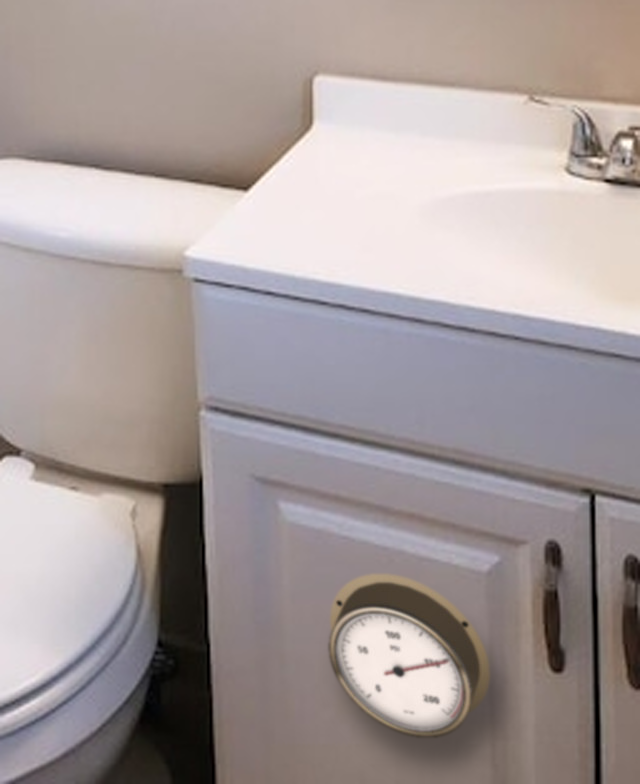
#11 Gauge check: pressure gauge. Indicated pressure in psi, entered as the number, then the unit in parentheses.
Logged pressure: 150 (psi)
